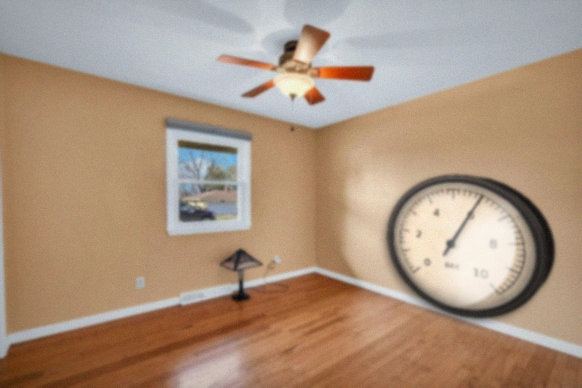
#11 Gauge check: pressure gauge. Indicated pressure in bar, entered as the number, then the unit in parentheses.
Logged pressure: 6 (bar)
